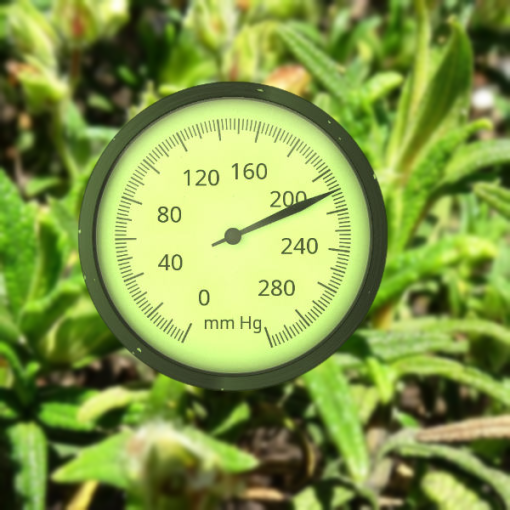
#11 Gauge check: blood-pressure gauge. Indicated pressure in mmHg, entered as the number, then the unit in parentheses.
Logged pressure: 210 (mmHg)
